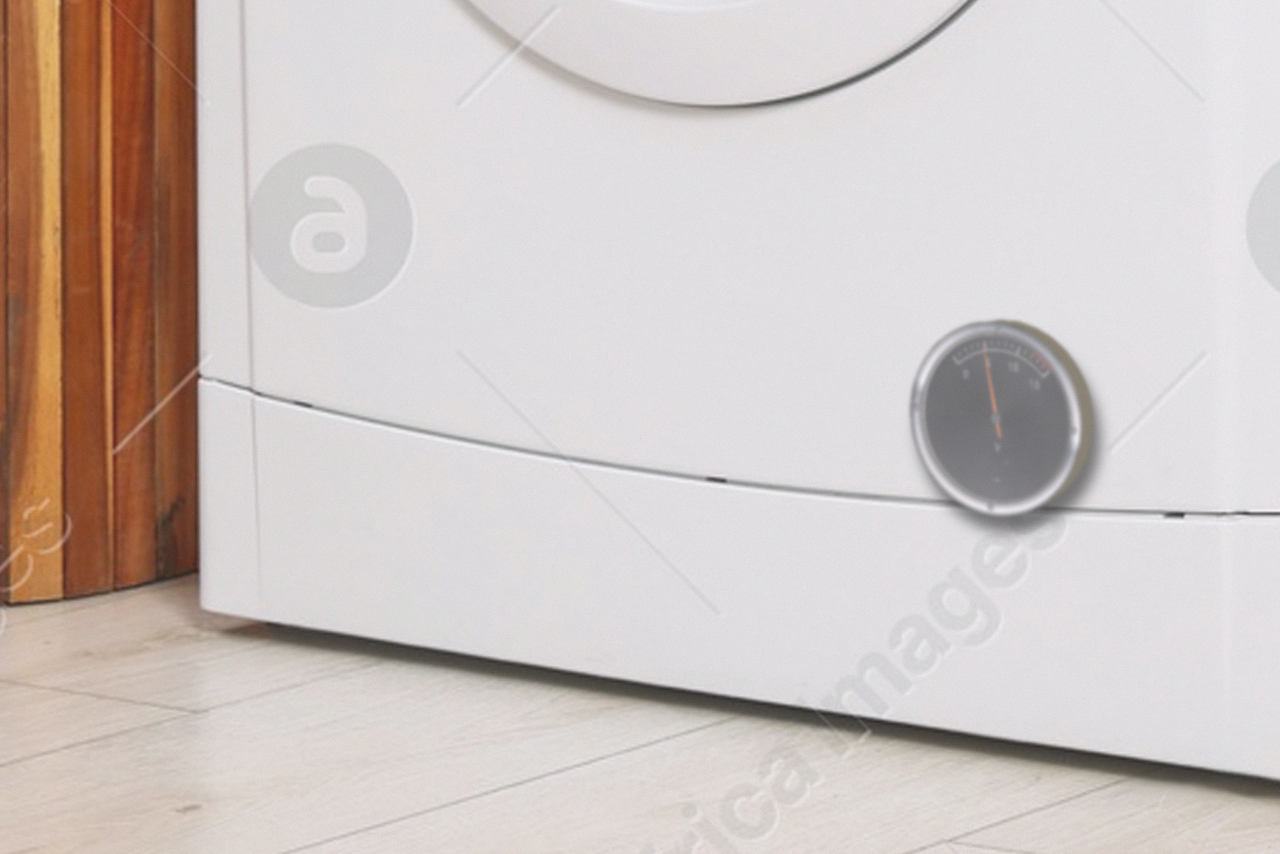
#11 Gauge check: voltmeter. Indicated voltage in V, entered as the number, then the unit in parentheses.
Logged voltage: 5 (V)
